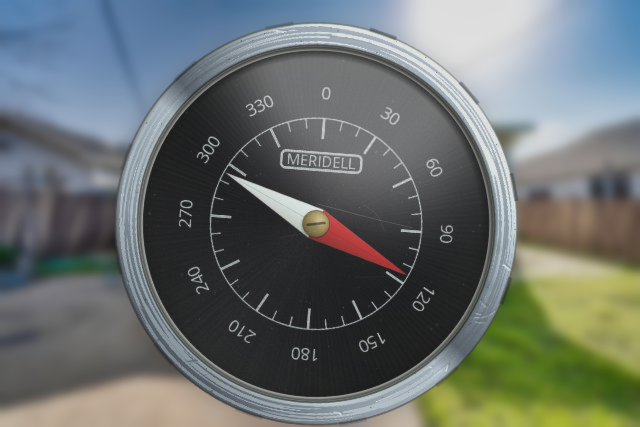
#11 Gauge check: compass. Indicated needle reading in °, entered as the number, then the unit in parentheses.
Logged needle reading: 115 (°)
